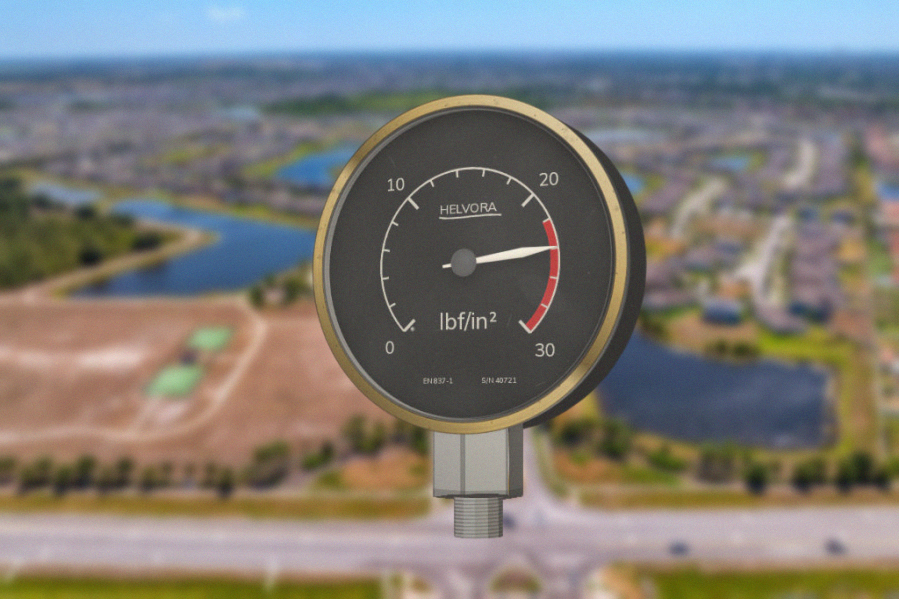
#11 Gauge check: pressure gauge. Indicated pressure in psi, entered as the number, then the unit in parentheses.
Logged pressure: 24 (psi)
